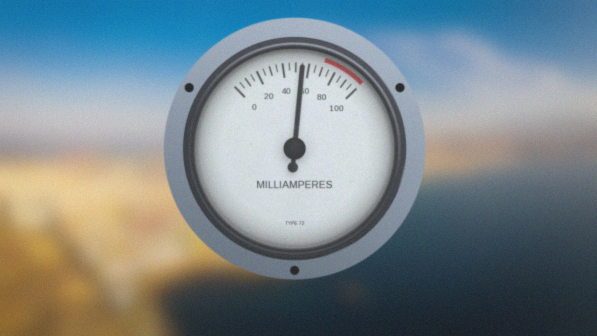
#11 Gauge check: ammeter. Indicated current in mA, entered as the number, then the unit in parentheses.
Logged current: 55 (mA)
